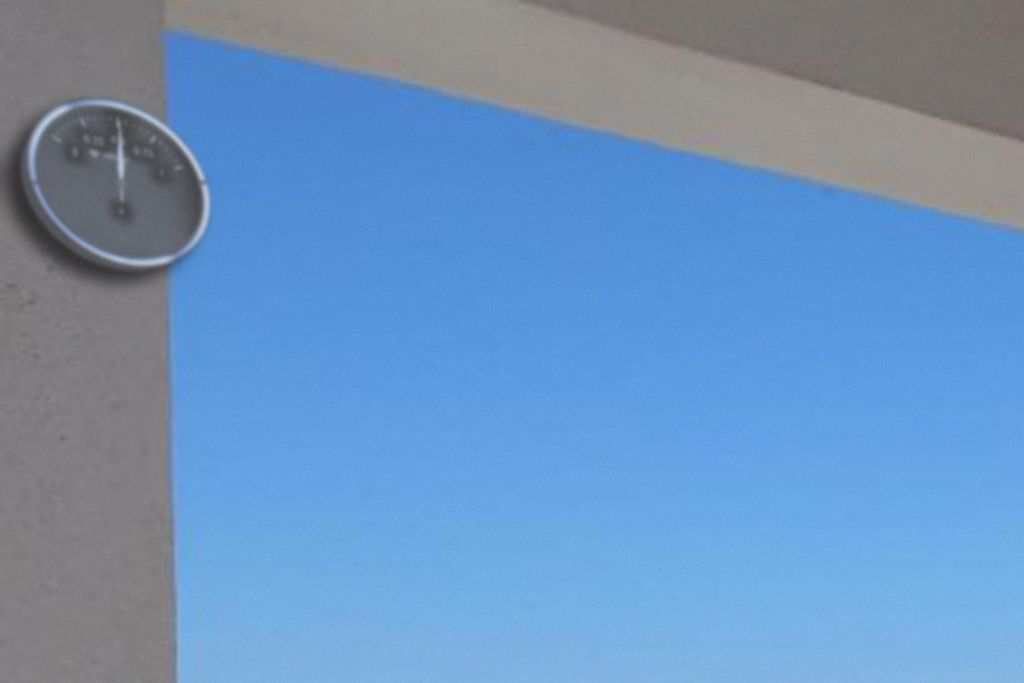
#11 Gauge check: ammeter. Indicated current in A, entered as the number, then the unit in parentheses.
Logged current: 0.5 (A)
